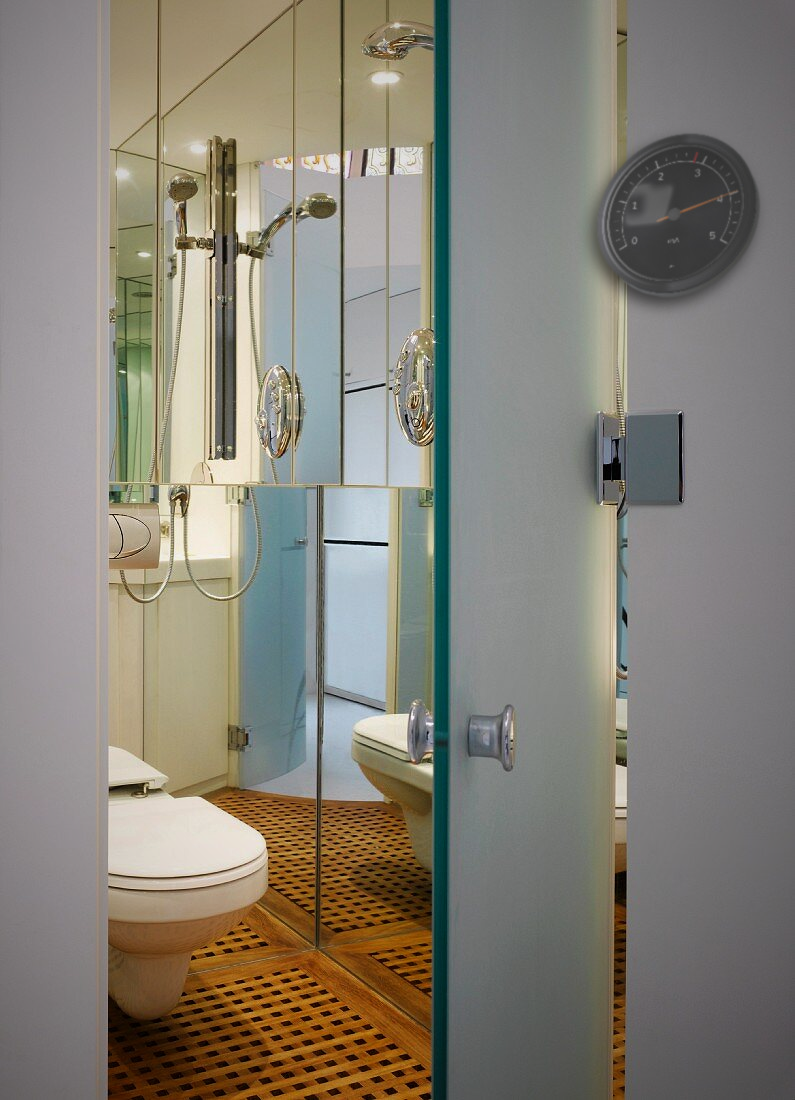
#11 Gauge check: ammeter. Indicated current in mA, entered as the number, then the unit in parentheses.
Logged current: 4 (mA)
